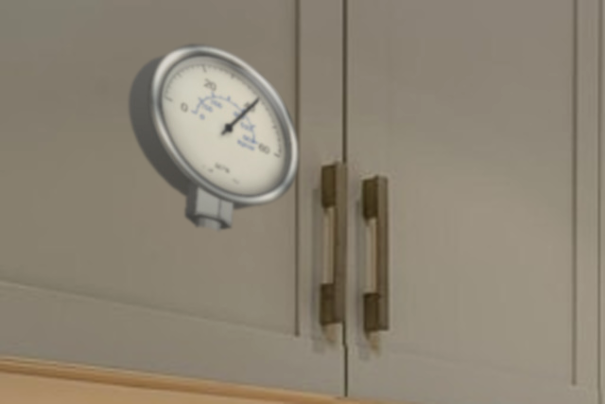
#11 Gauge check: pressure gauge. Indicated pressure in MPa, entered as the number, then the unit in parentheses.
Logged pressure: 40 (MPa)
